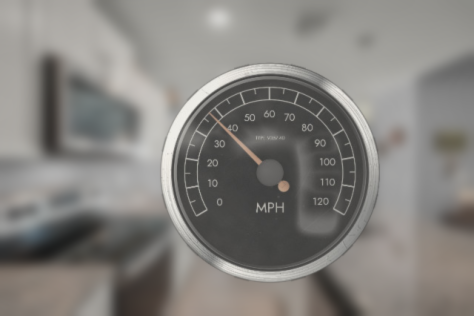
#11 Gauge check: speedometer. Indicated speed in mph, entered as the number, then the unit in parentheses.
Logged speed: 37.5 (mph)
